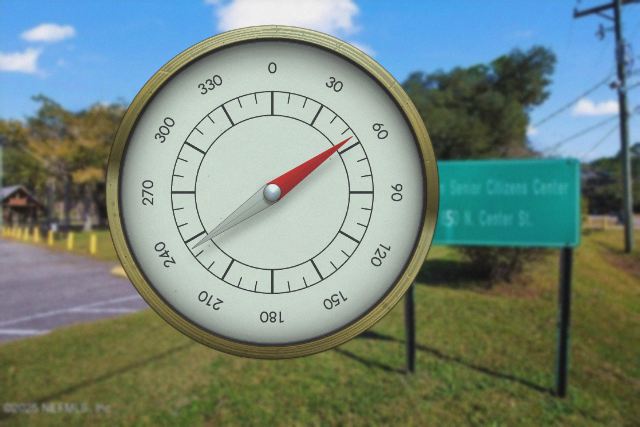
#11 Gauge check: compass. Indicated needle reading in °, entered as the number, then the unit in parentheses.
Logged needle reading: 55 (°)
